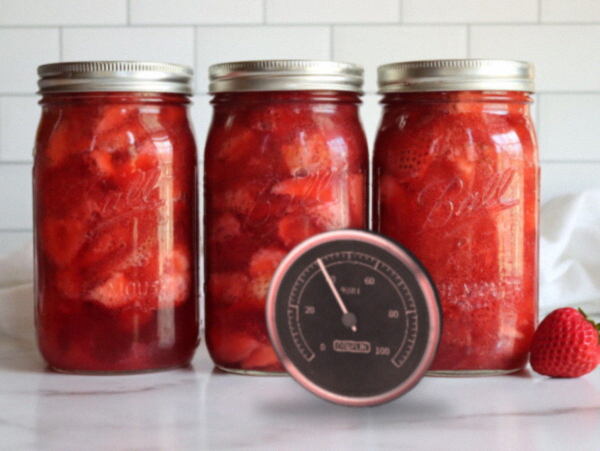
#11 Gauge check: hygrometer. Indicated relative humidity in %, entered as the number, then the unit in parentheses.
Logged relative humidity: 40 (%)
